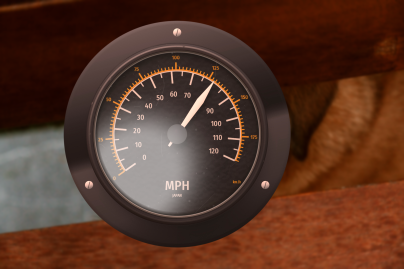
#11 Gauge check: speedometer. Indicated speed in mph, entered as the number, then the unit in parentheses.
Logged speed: 80 (mph)
